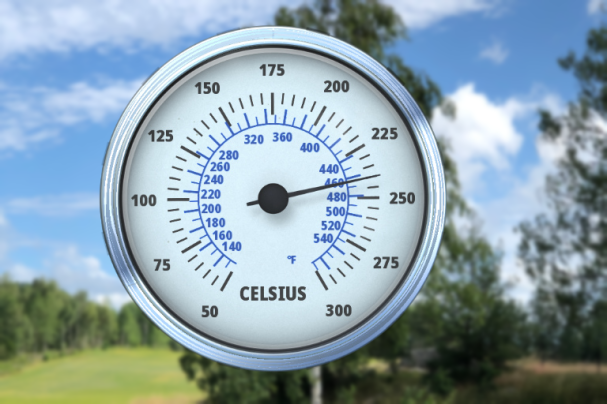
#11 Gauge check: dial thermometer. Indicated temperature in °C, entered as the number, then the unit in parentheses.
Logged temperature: 240 (°C)
